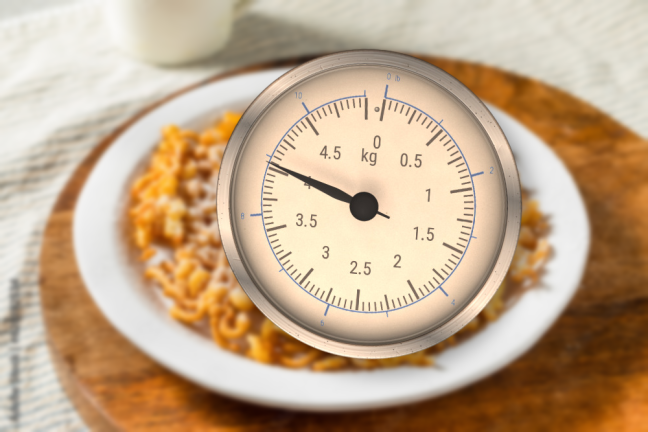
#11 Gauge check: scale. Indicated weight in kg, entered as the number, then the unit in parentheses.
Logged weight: 4.05 (kg)
